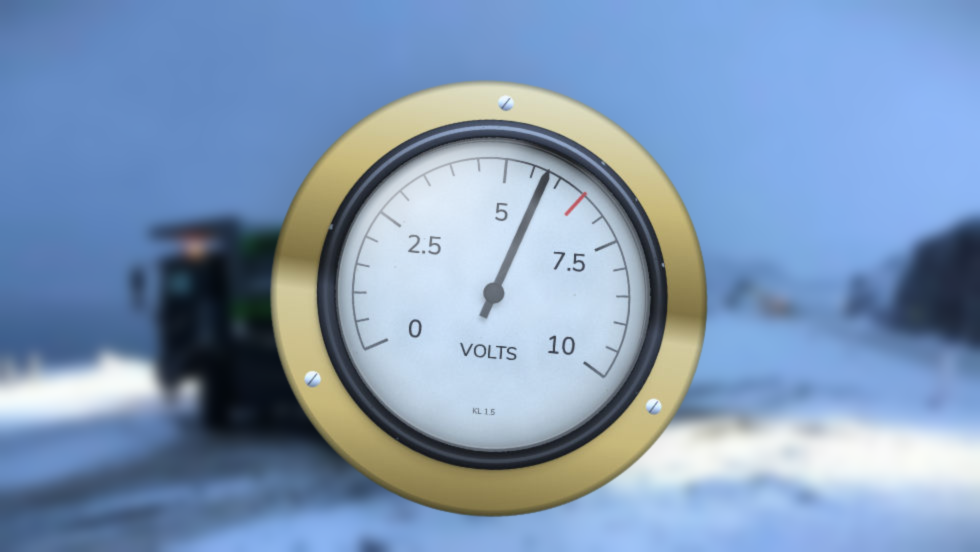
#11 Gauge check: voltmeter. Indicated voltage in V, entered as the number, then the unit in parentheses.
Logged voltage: 5.75 (V)
